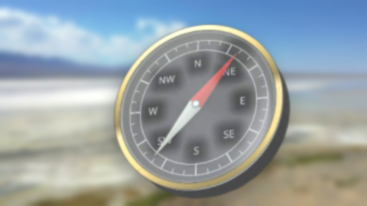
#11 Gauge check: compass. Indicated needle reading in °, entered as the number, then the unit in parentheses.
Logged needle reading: 40 (°)
